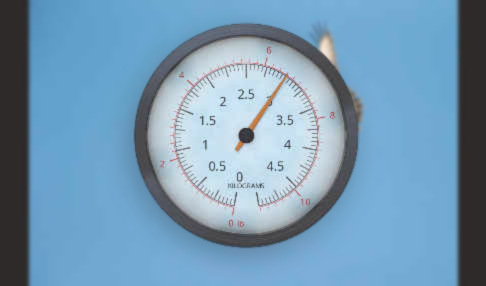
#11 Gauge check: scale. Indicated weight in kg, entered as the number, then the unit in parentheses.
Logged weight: 3 (kg)
